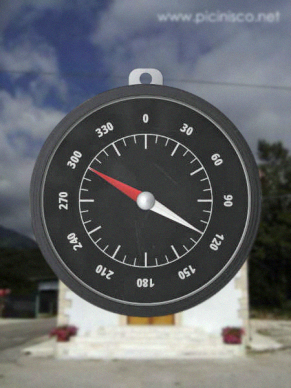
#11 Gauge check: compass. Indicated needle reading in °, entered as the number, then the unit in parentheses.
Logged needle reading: 300 (°)
